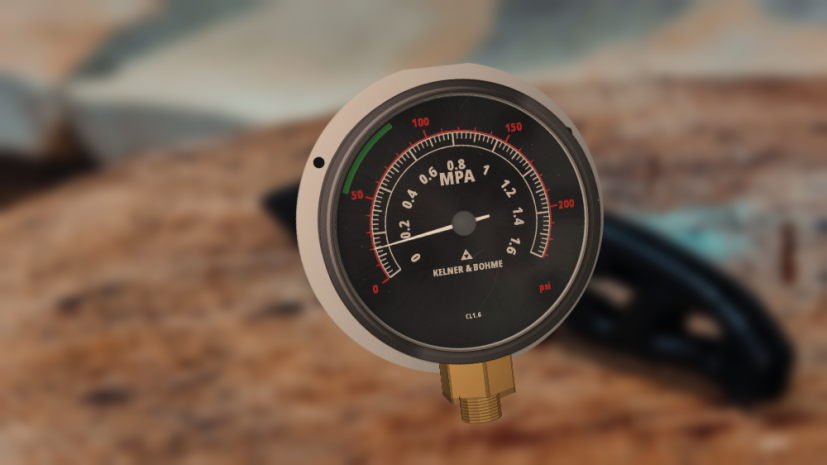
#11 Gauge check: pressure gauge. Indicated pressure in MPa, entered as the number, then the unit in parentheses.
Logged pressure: 0.14 (MPa)
